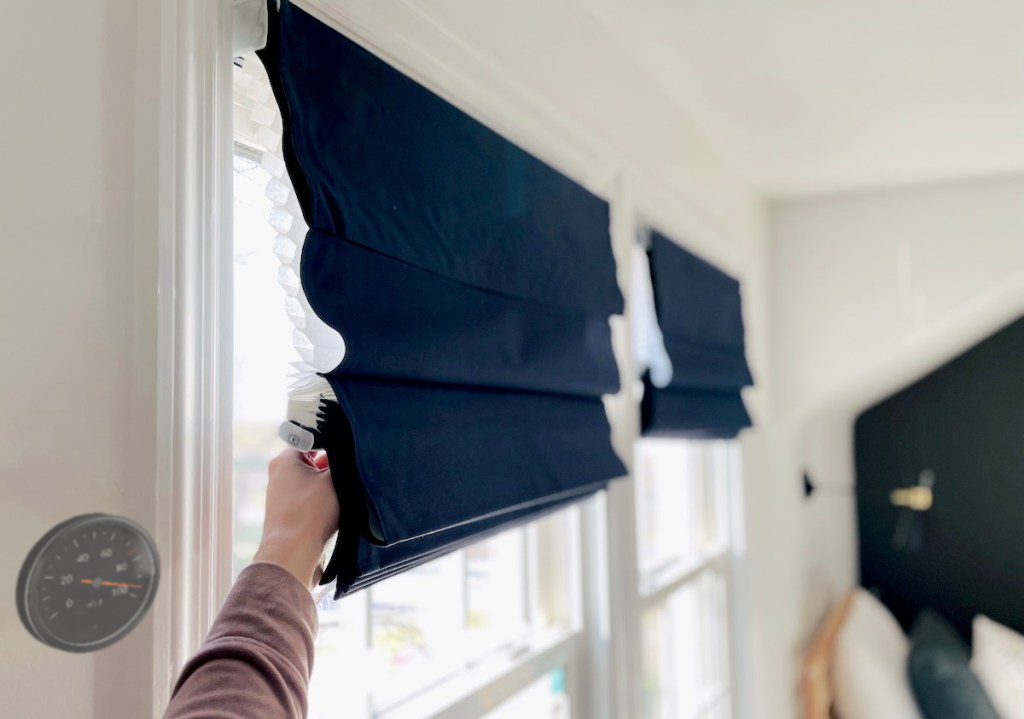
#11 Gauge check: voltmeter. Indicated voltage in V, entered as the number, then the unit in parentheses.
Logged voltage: 95 (V)
